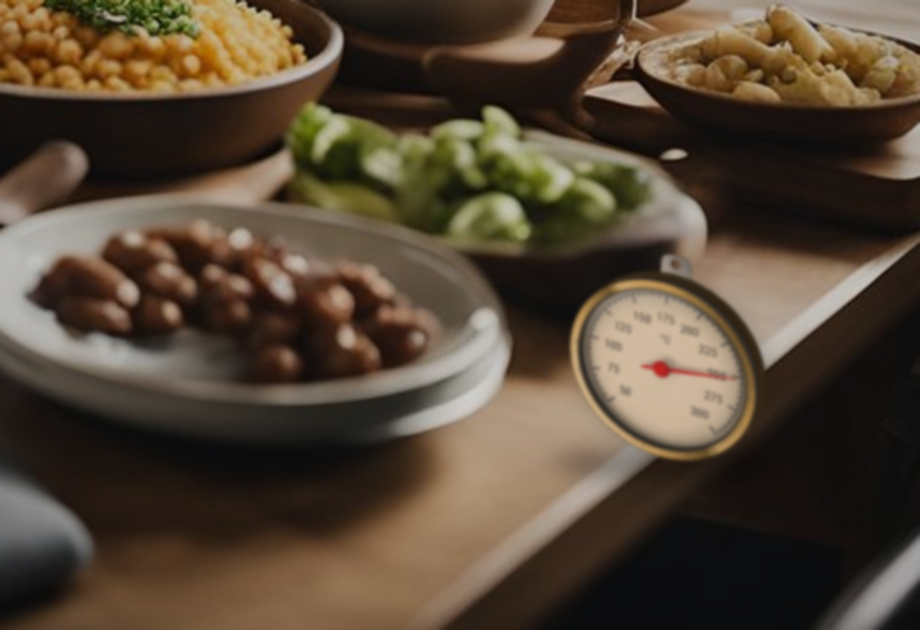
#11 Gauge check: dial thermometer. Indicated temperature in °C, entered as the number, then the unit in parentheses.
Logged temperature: 250 (°C)
